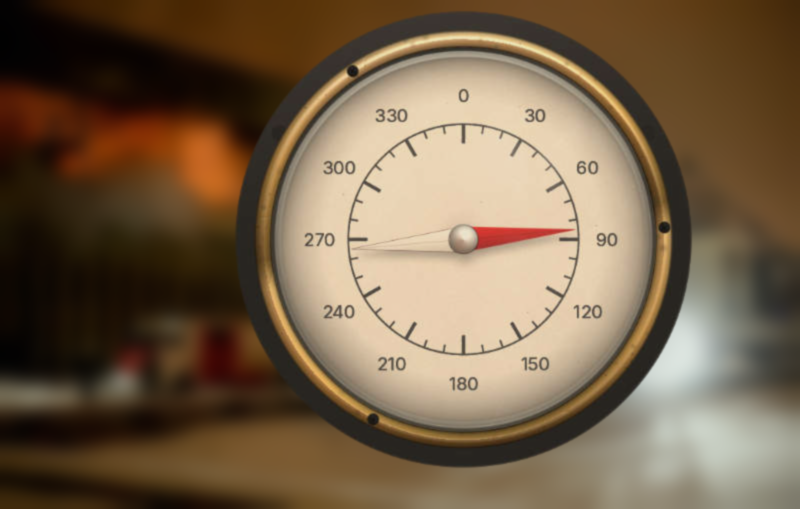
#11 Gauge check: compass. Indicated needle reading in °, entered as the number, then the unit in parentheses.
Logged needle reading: 85 (°)
